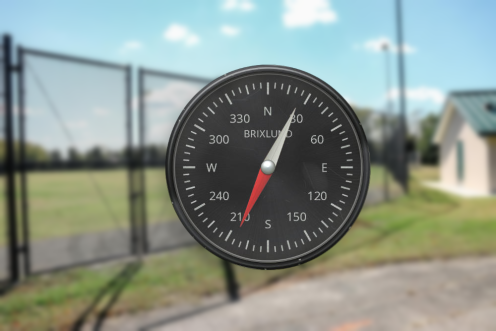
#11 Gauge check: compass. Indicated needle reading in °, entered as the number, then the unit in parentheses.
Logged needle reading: 205 (°)
